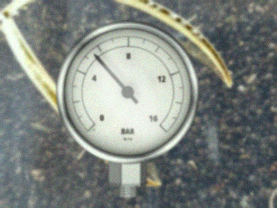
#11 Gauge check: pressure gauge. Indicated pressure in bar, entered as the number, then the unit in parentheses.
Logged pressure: 5.5 (bar)
